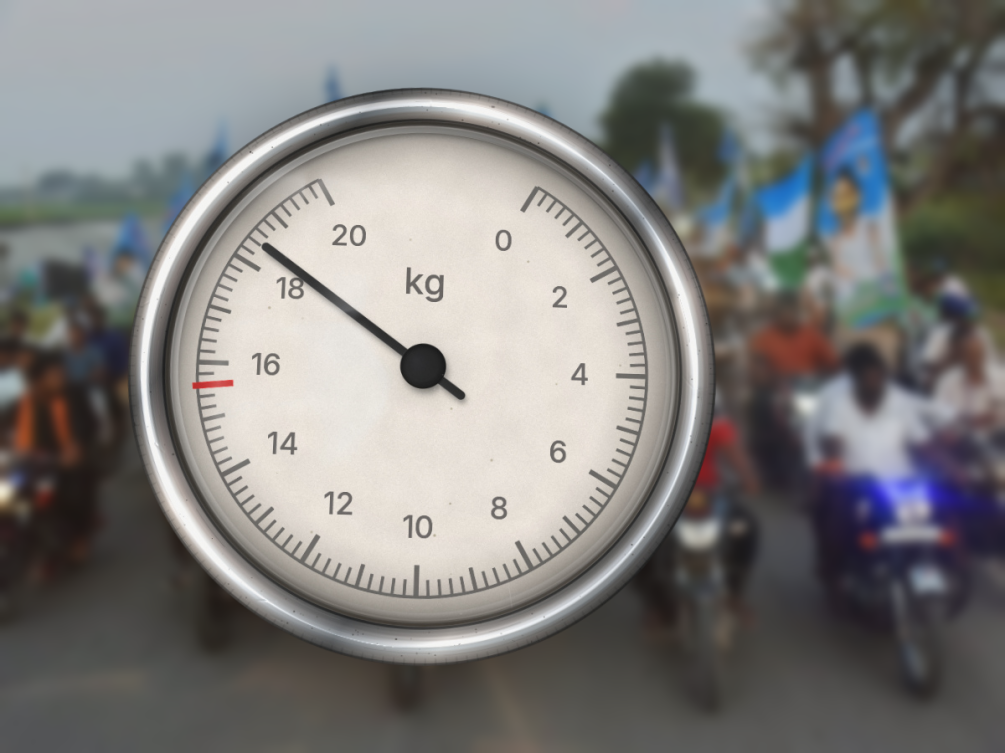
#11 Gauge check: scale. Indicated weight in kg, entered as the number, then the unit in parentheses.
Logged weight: 18.4 (kg)
